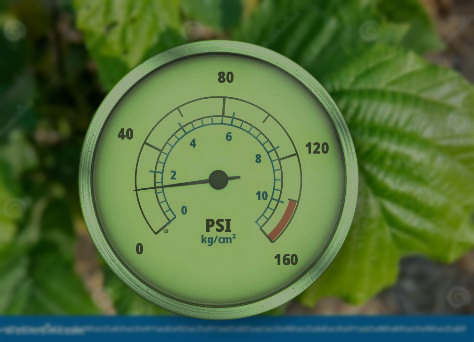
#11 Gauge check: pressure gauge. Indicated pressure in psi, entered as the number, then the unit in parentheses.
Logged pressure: 20 (psi)
